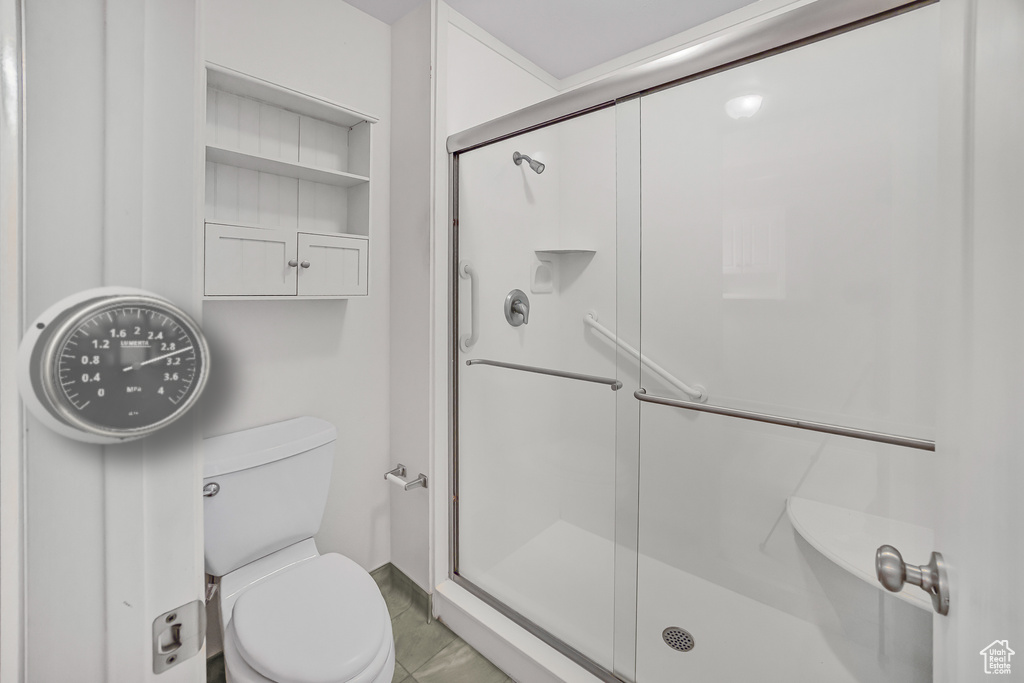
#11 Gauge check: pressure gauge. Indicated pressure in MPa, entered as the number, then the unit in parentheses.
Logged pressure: 3 (MPa)
